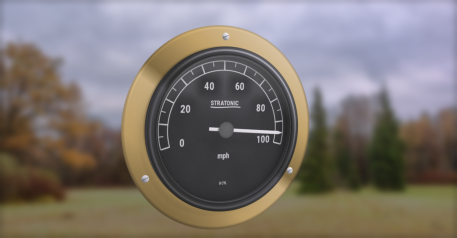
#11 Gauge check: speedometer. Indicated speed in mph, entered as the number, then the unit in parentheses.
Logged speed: 95 (mph)
